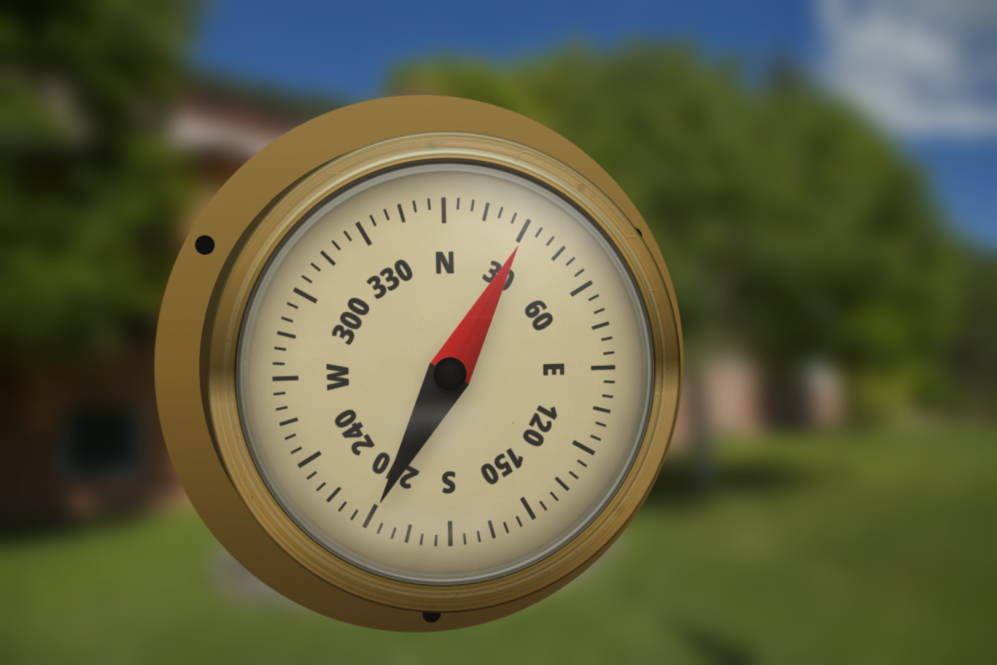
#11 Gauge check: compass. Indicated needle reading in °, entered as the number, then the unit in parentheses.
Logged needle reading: 30 (°)
